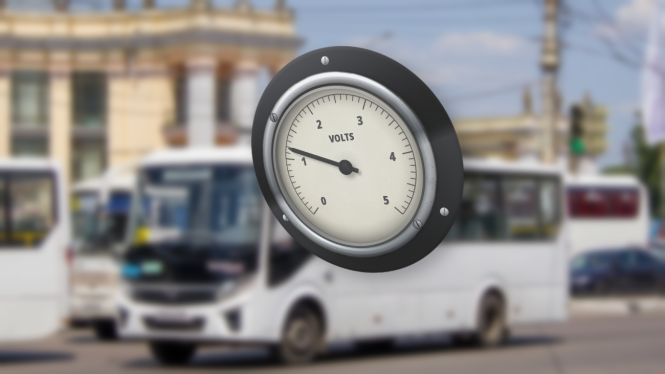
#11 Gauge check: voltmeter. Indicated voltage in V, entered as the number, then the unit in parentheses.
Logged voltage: 1.2 (V)
